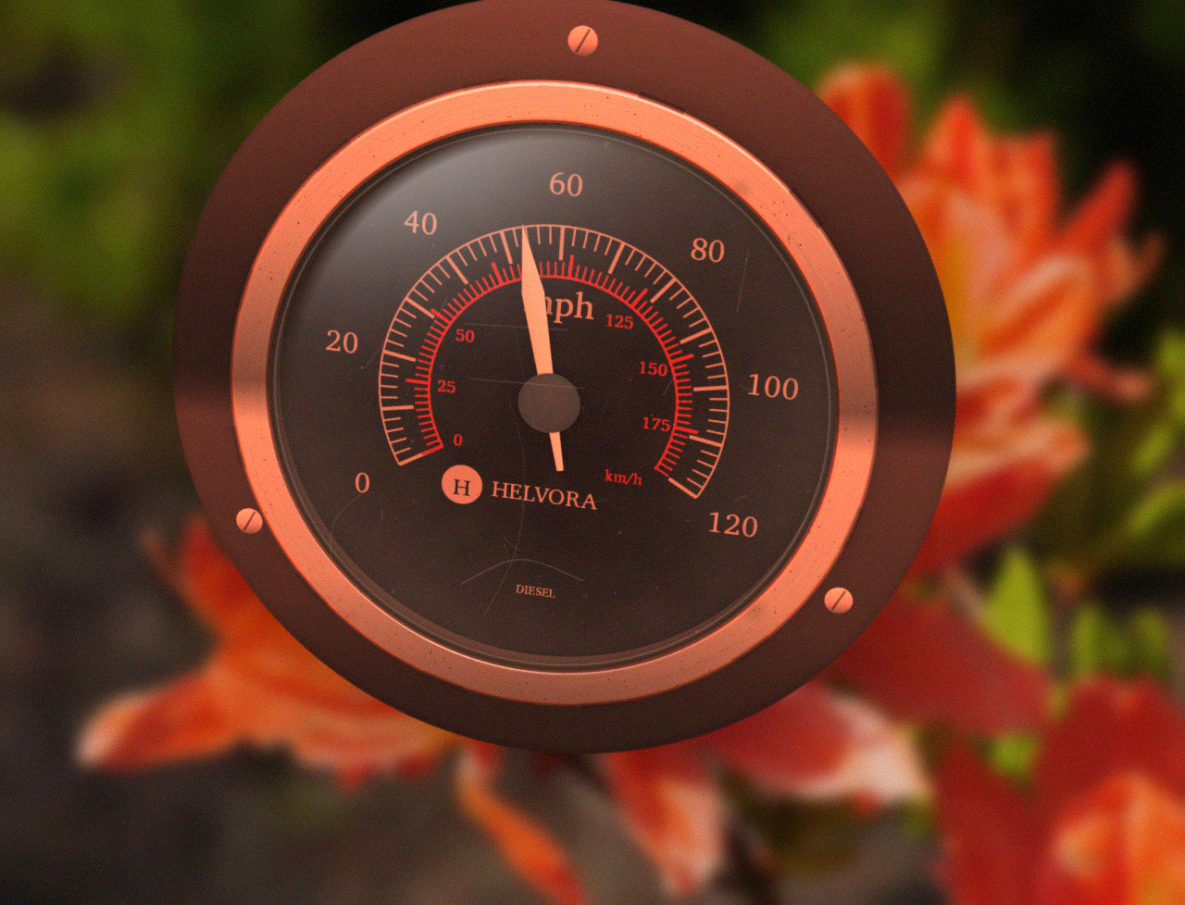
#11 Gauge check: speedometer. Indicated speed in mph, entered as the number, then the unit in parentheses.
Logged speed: 54 (mph)
